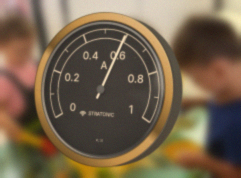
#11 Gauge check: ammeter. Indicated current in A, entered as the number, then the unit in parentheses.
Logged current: 0.6 (A)
